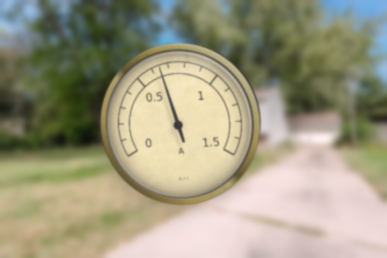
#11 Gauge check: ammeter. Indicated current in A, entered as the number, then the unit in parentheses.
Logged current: 0.65 (A)
